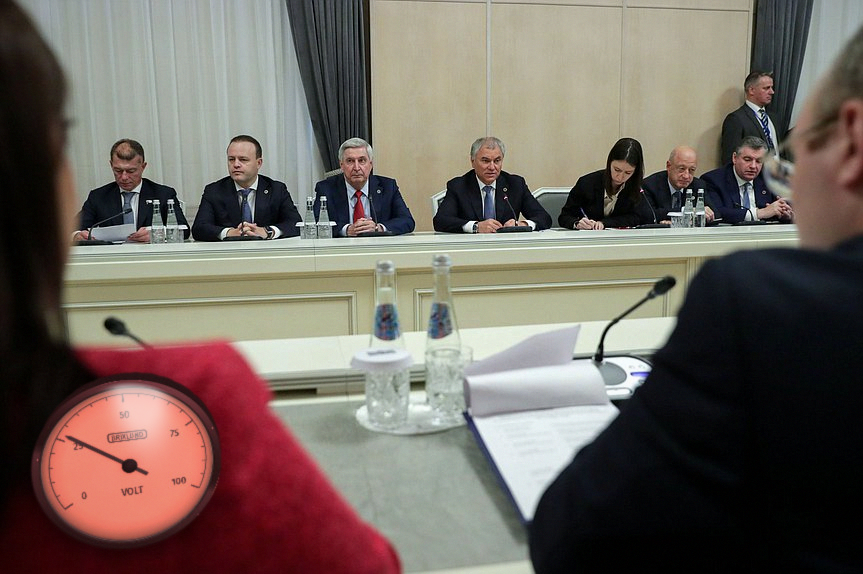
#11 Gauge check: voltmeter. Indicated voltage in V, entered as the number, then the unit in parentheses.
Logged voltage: 27.5 (V)
